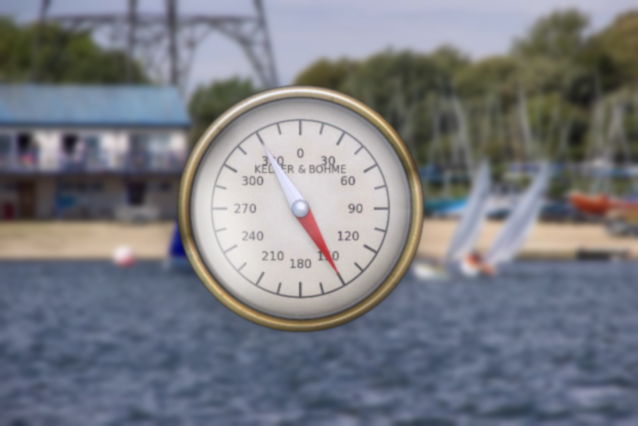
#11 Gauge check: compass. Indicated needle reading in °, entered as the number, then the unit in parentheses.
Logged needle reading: 150 (°)
